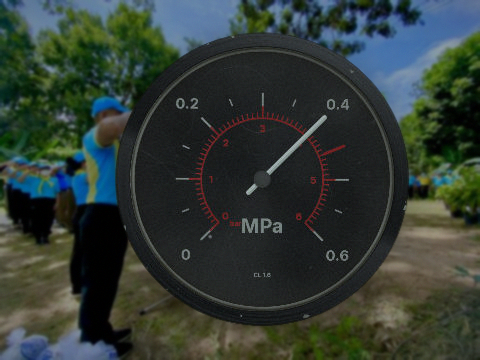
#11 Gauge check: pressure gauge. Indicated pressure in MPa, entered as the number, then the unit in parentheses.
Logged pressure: 0.4 (MPa)
